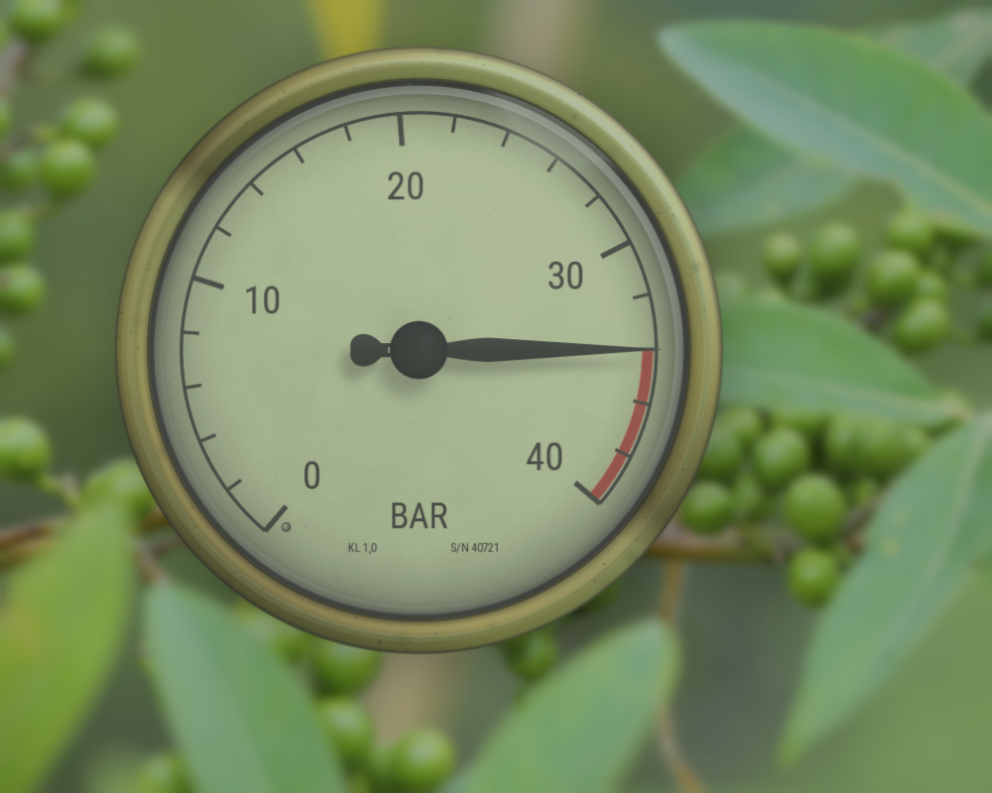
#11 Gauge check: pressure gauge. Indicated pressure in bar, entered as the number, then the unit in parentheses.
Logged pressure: 34 (bar)
